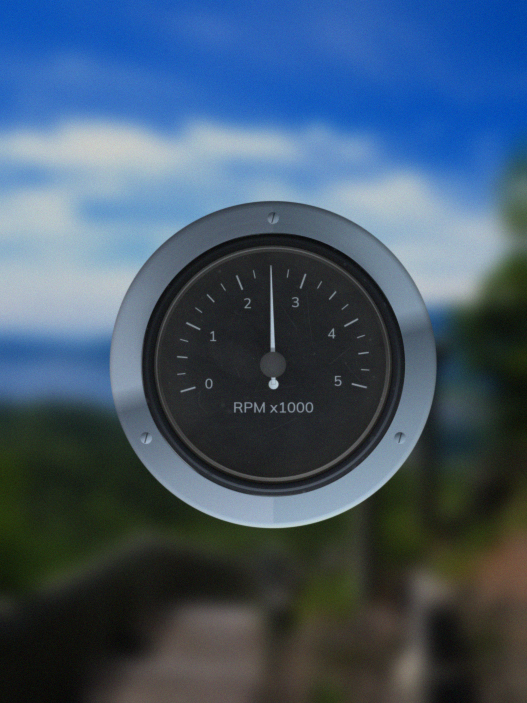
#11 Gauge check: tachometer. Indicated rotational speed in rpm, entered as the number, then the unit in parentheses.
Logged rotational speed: 2500 (rpm)
